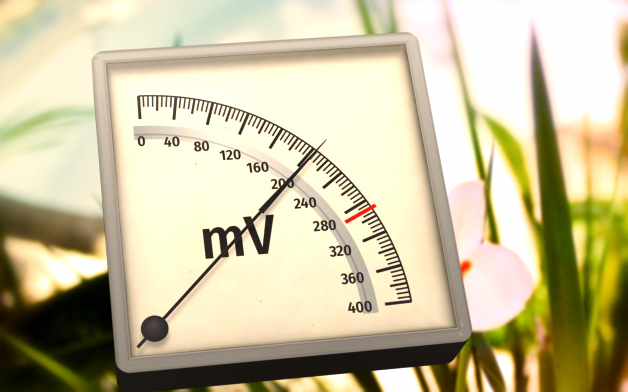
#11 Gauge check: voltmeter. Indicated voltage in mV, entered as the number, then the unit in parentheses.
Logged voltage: 205 (mV)
